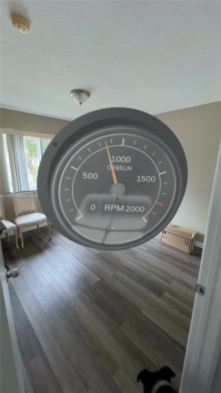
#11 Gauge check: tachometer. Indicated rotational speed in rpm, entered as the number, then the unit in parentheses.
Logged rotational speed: 850 (rpm)
